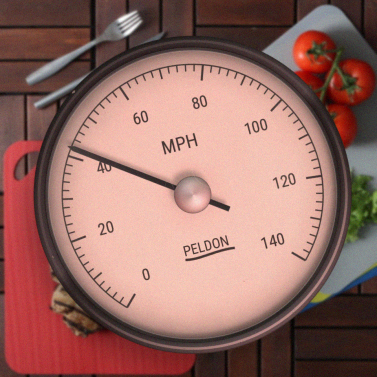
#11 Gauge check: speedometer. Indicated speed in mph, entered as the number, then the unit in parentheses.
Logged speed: 42 (mph)
